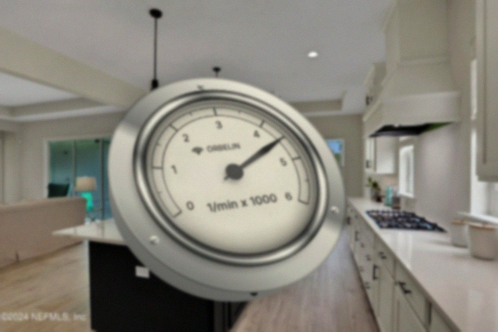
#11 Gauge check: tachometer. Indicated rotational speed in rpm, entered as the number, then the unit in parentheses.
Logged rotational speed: 4500 (rpm)
